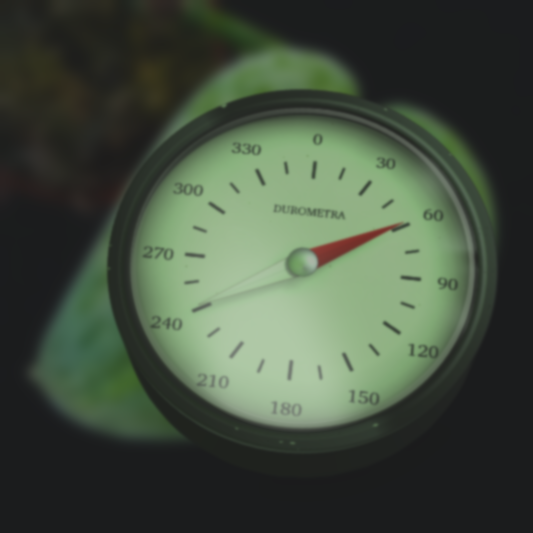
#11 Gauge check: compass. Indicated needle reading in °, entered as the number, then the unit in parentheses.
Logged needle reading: 60 (°)
